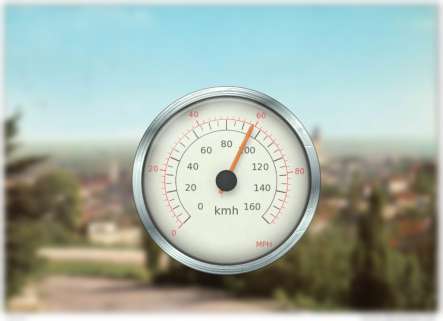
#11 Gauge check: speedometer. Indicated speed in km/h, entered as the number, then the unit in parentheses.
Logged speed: 95 (km/h)
